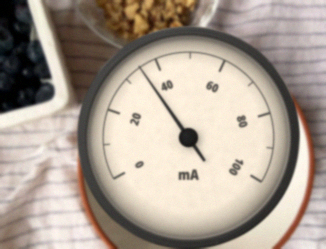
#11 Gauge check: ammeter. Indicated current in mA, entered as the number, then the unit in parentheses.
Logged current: 35 (mA)
